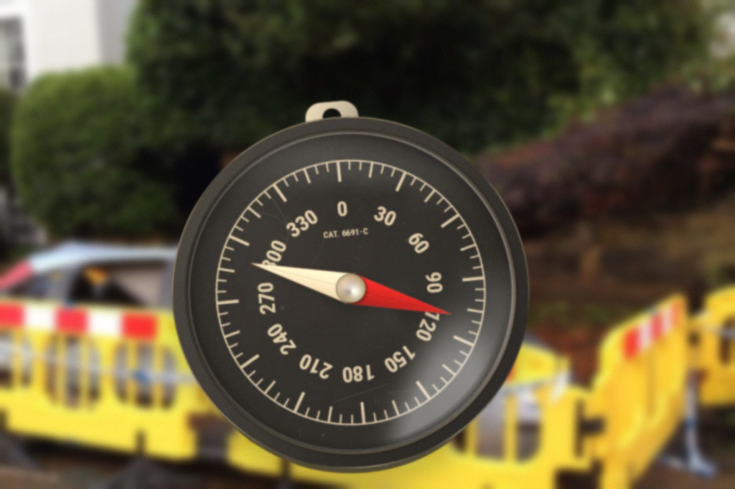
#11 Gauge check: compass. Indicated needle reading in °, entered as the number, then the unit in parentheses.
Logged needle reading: 110 (°)
